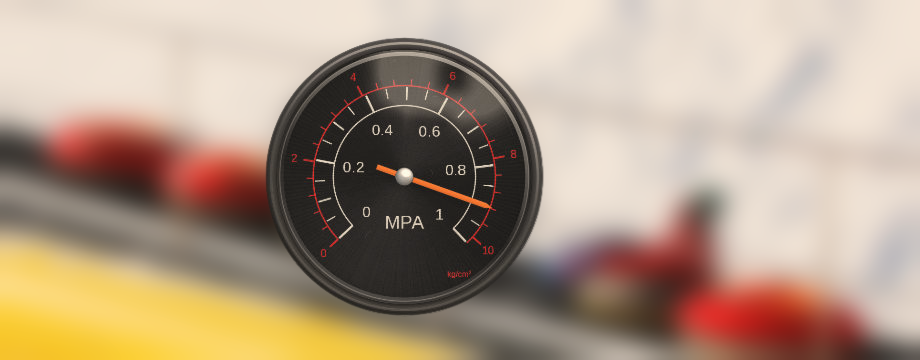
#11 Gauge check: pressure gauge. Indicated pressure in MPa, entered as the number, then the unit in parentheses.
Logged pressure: 0.9 (MPa)
